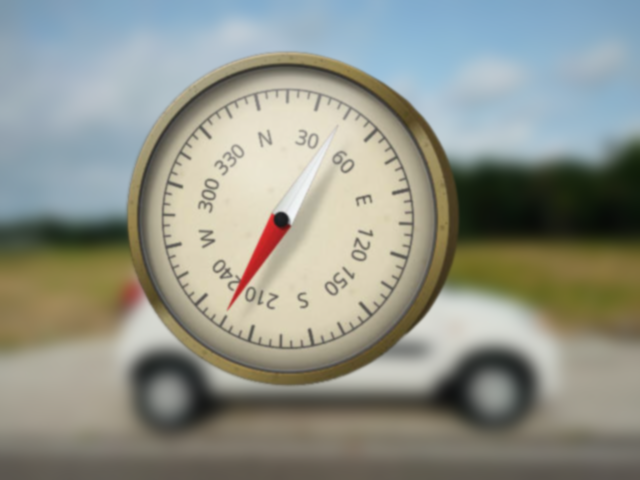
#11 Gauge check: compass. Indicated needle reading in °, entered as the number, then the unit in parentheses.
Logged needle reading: 225 (°)
